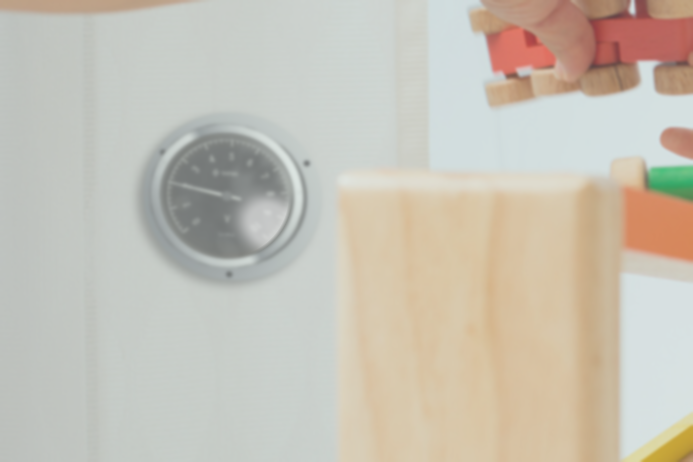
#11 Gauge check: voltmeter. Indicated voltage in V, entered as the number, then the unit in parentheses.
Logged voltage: 2 (V)
